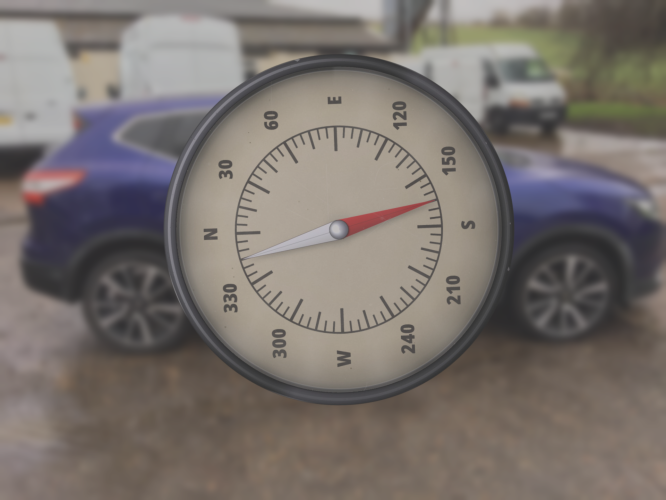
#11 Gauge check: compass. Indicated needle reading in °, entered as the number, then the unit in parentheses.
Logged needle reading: 165 (°)
